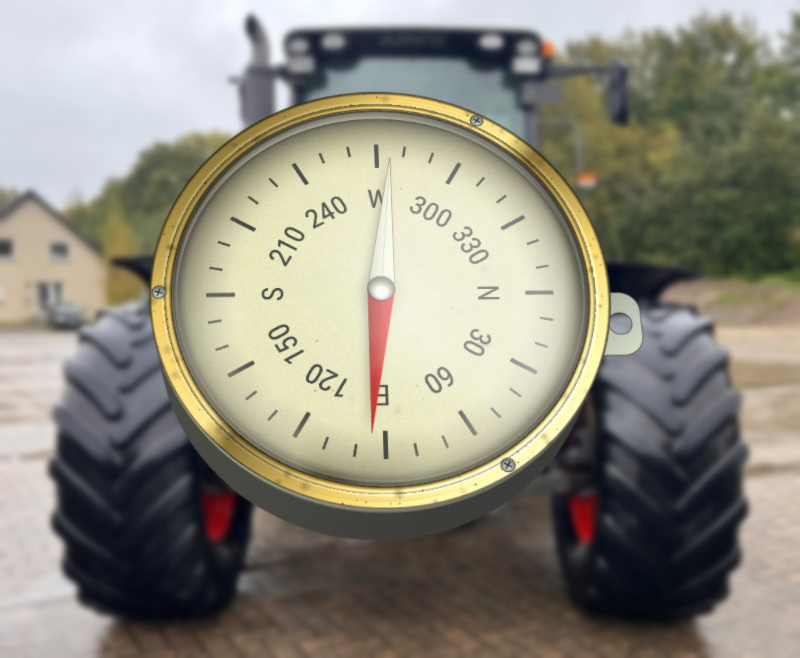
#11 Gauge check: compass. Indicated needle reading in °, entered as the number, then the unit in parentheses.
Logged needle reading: 95 (°)
